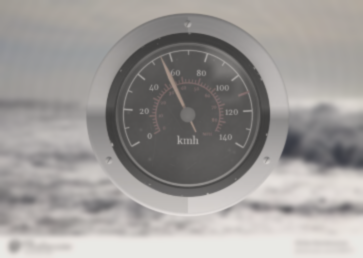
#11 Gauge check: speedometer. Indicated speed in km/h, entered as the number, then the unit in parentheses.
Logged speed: 55 (km/h)
